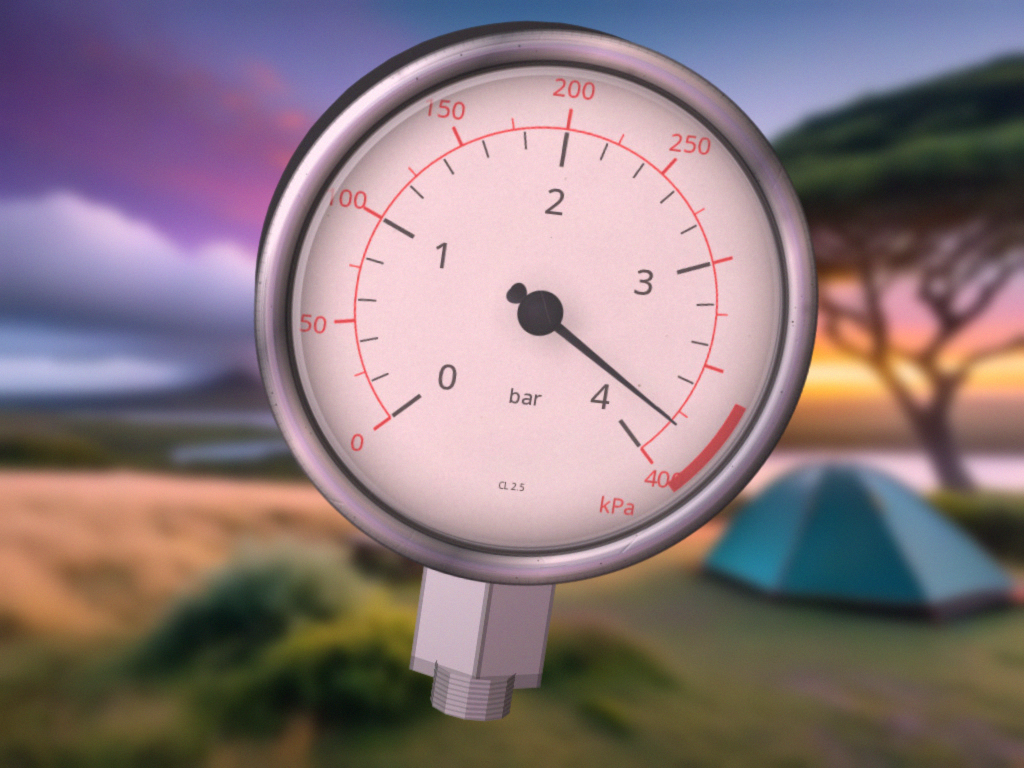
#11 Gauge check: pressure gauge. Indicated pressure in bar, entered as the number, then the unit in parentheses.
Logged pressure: 3.8 (bar)
